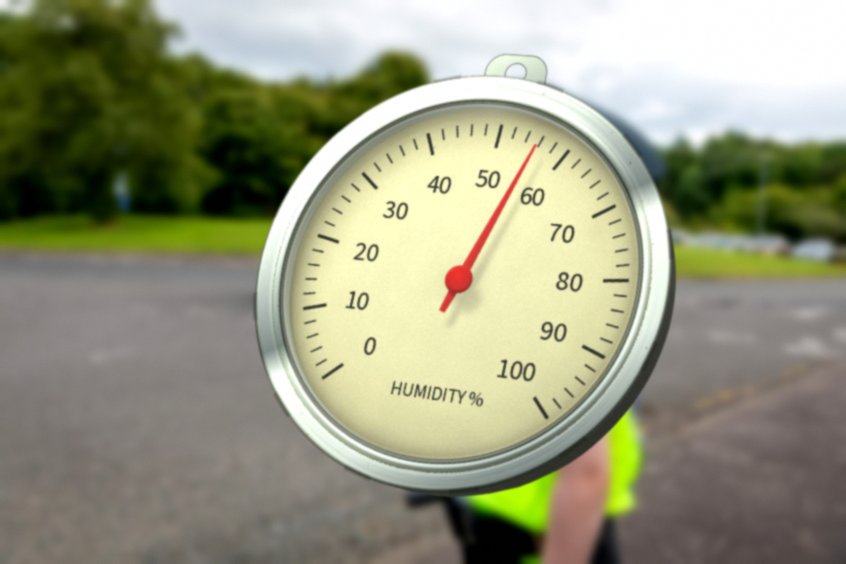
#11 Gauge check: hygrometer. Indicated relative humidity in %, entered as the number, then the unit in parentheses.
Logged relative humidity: 56 (%)
